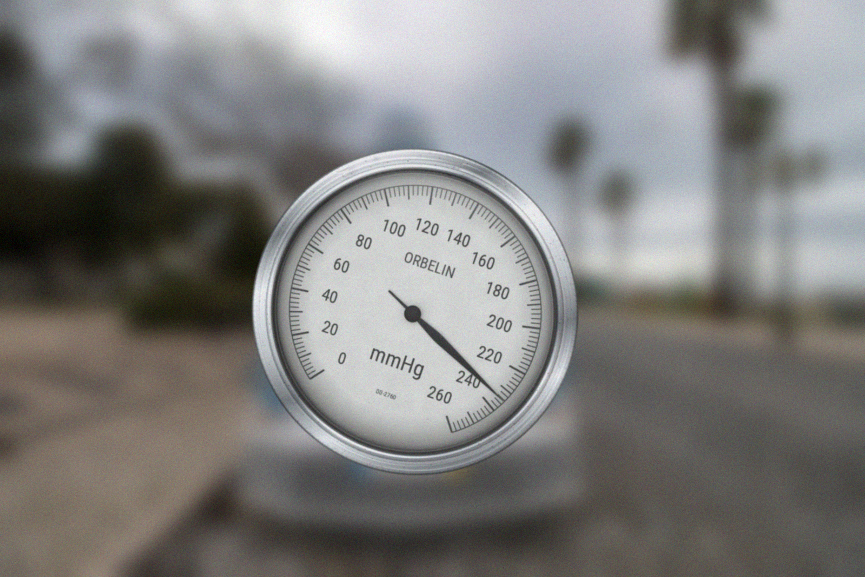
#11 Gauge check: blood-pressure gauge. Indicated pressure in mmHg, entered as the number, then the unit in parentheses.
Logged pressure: 234 (mmHg)
